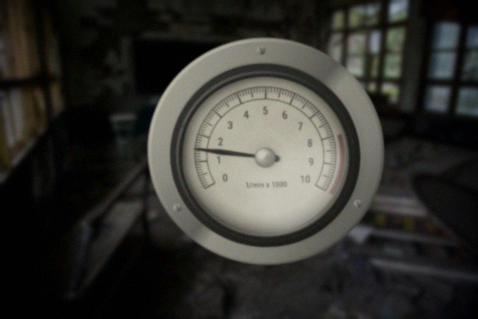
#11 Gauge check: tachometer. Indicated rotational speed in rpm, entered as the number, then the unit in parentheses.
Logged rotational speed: 1500 (rpm)
